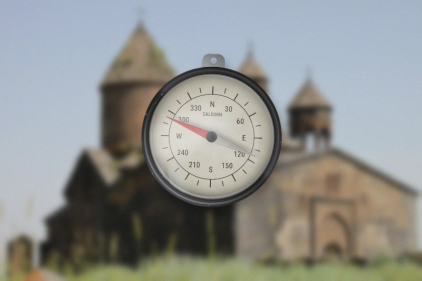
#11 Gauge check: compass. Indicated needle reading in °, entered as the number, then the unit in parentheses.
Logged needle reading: 292.5 (°)
